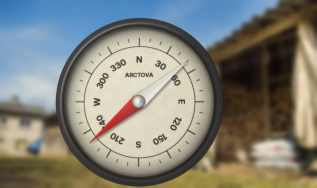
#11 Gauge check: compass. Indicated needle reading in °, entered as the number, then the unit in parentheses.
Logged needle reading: 230 (°)
